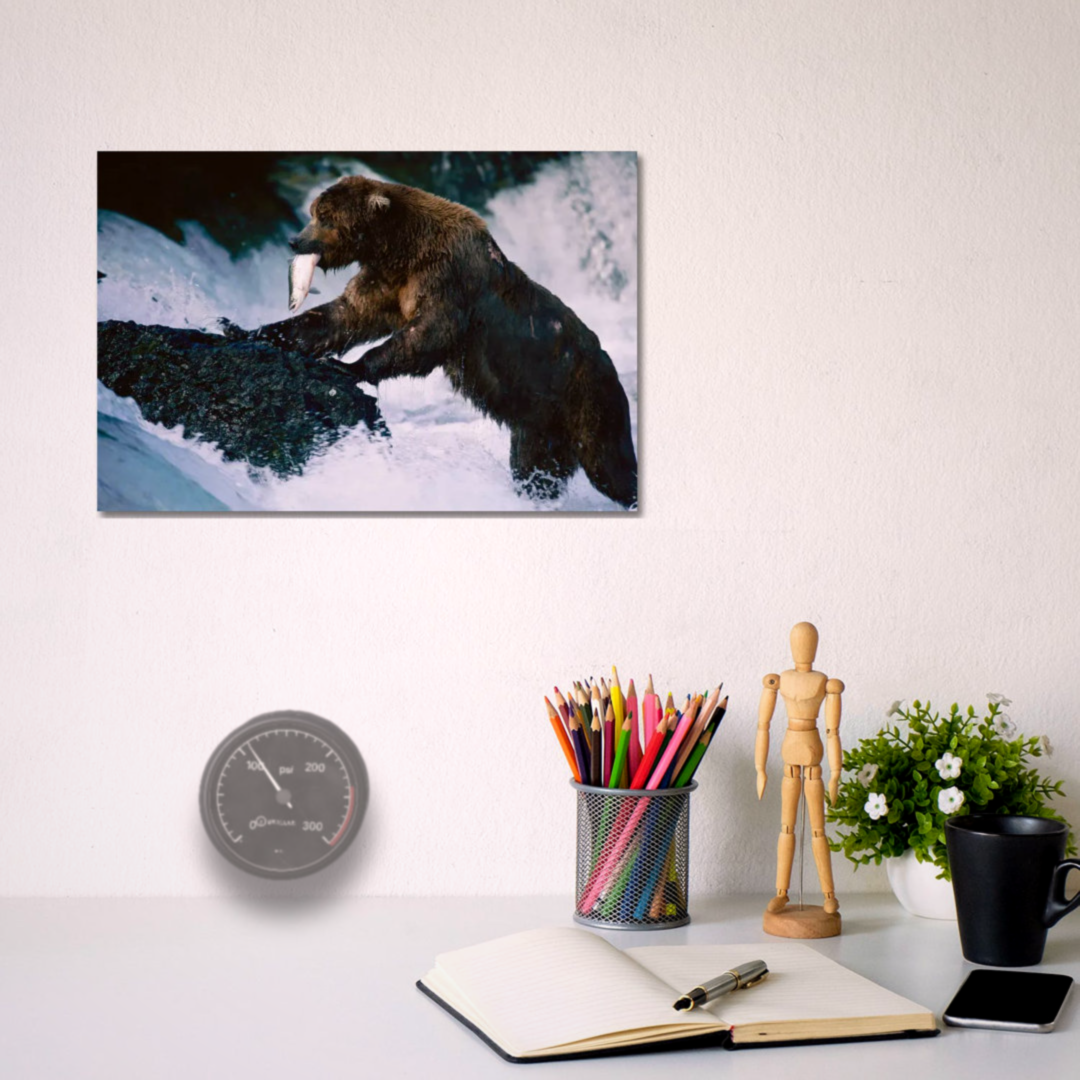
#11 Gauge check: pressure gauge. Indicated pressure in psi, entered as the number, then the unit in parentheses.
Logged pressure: 110 (psi)
